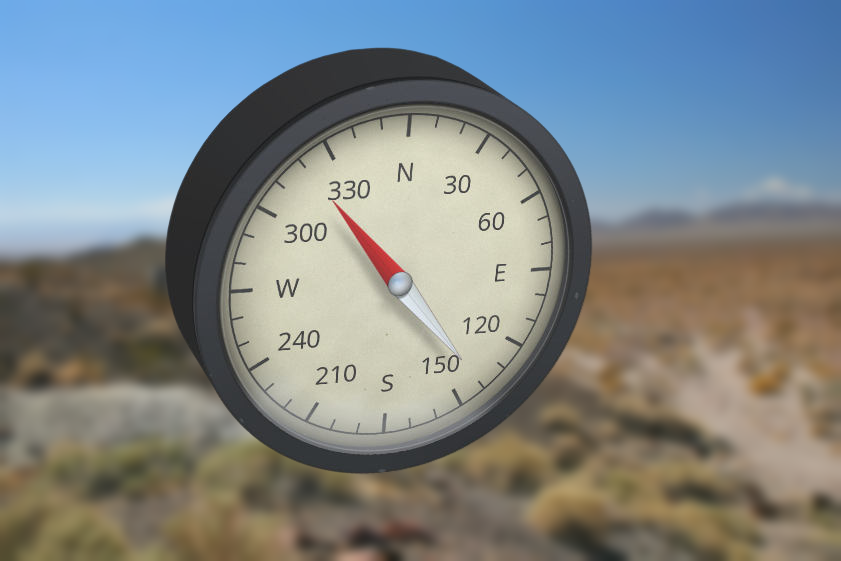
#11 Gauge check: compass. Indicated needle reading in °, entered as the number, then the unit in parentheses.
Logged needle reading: 320 (°)
